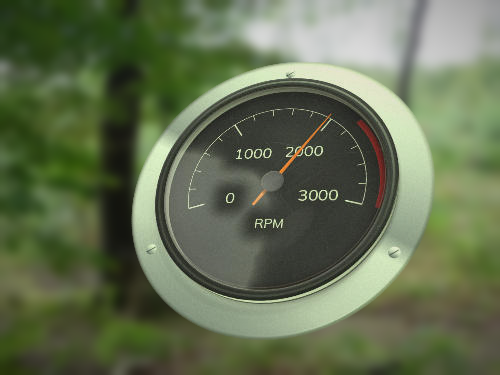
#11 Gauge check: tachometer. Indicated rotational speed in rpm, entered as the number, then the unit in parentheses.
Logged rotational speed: 2000 (rpm)
